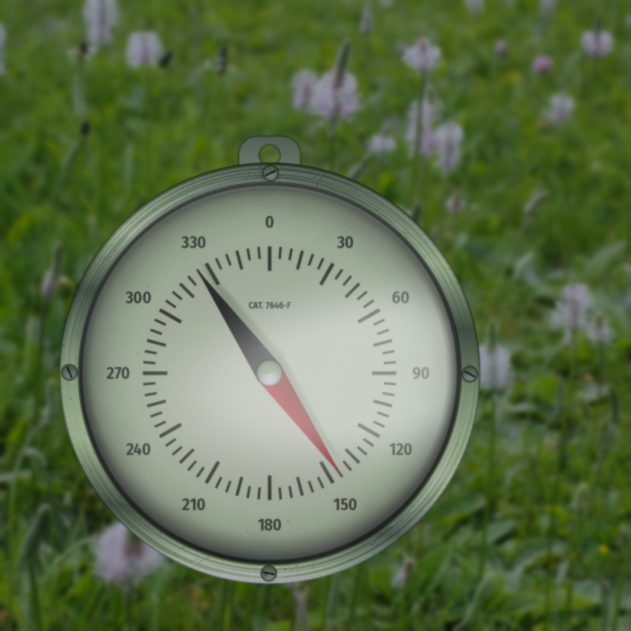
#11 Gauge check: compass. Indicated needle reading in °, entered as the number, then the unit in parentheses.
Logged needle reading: 145 (°)
